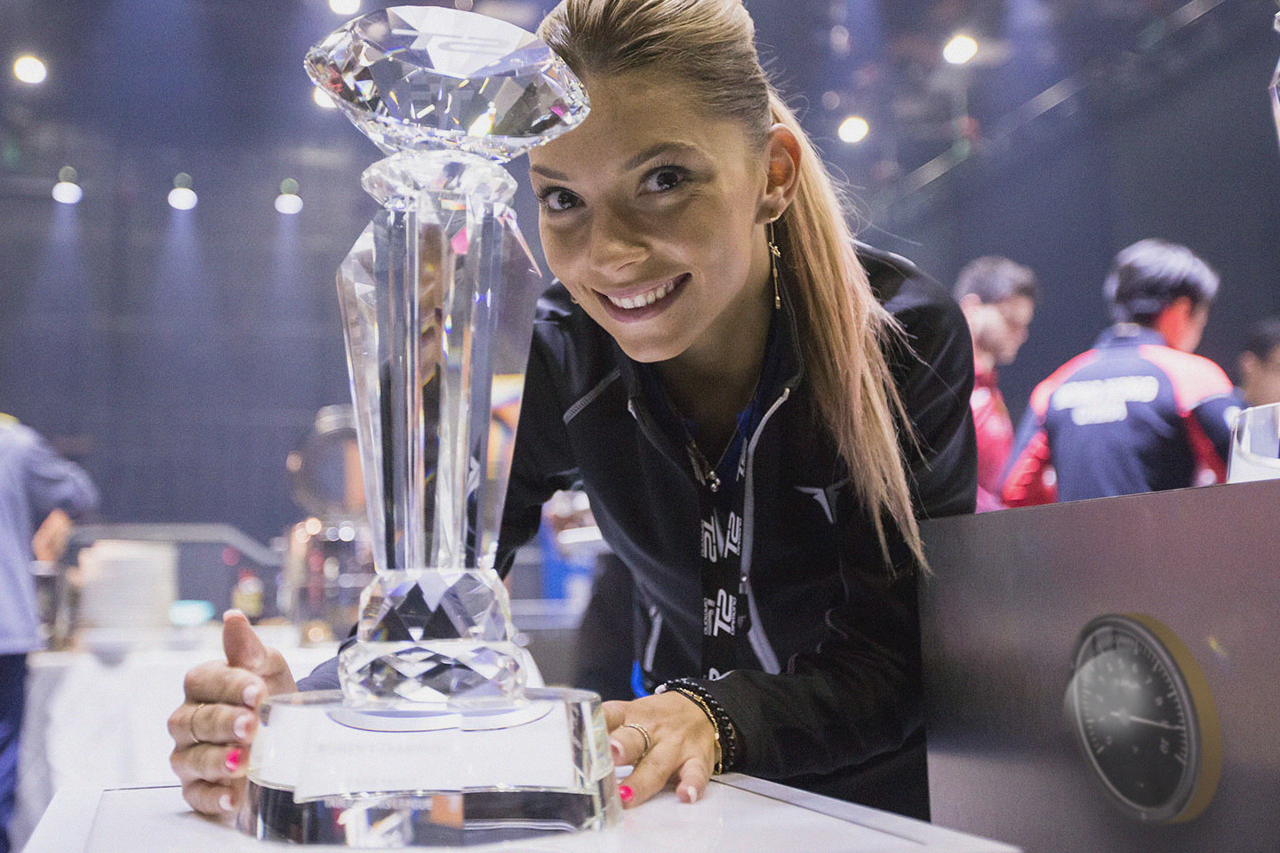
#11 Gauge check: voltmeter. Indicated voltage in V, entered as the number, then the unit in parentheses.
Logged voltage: 9 (V)
